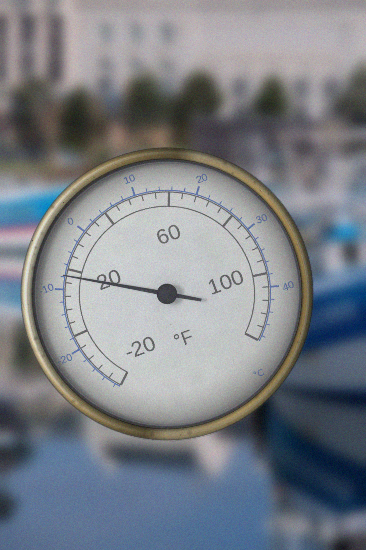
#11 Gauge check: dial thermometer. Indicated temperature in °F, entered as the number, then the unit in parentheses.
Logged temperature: 18 (°F)
